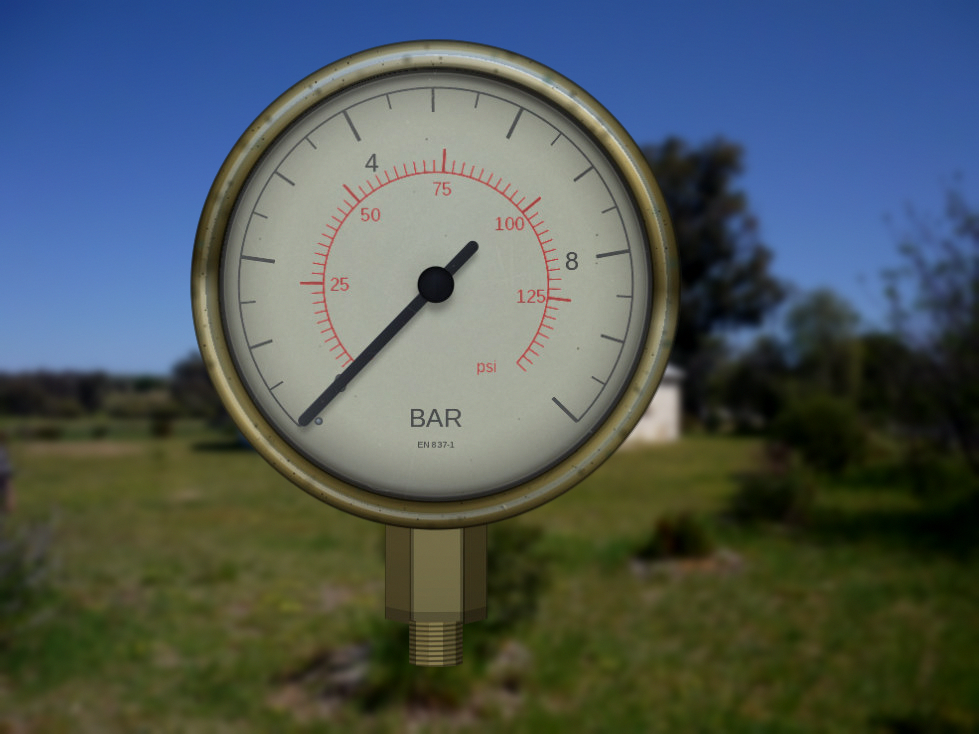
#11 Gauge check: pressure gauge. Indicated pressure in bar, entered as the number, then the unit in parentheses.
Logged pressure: 0 (bar)
